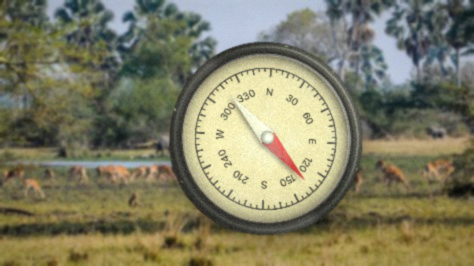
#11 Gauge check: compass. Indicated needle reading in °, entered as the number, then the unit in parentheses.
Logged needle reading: 135 (°)
